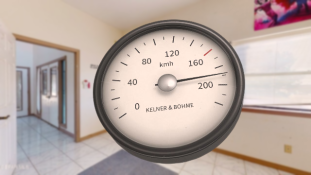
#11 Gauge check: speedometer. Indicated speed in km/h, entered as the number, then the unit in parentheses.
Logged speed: 190 (km/h)
